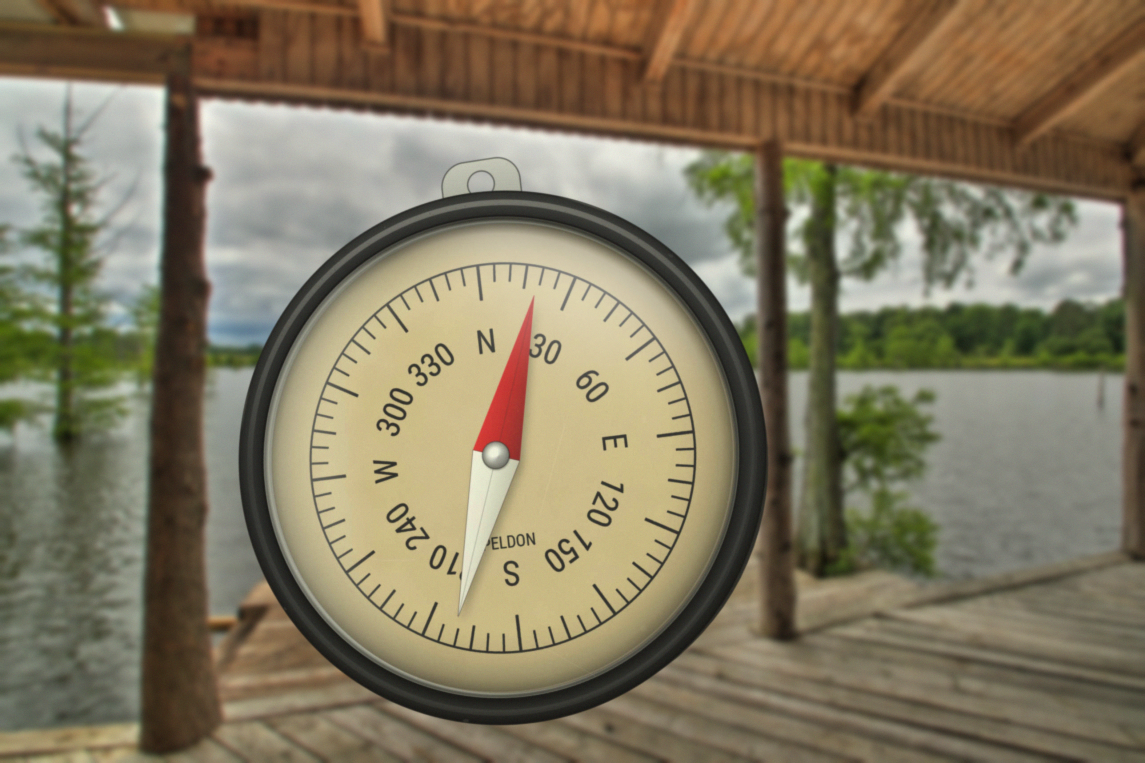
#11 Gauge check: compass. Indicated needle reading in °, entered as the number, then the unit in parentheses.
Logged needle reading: 20 (°)
